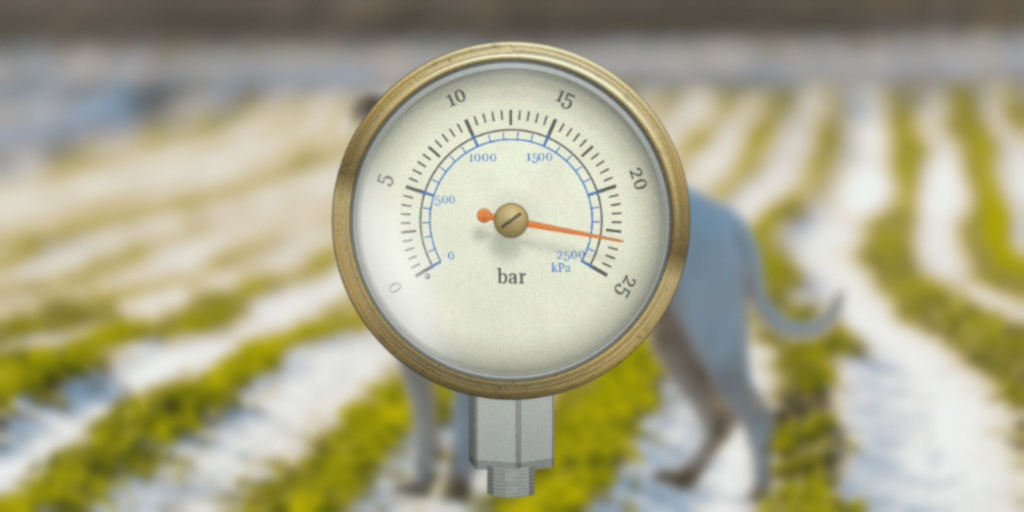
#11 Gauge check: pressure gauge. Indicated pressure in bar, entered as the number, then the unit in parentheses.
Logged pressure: 23 (bar)
